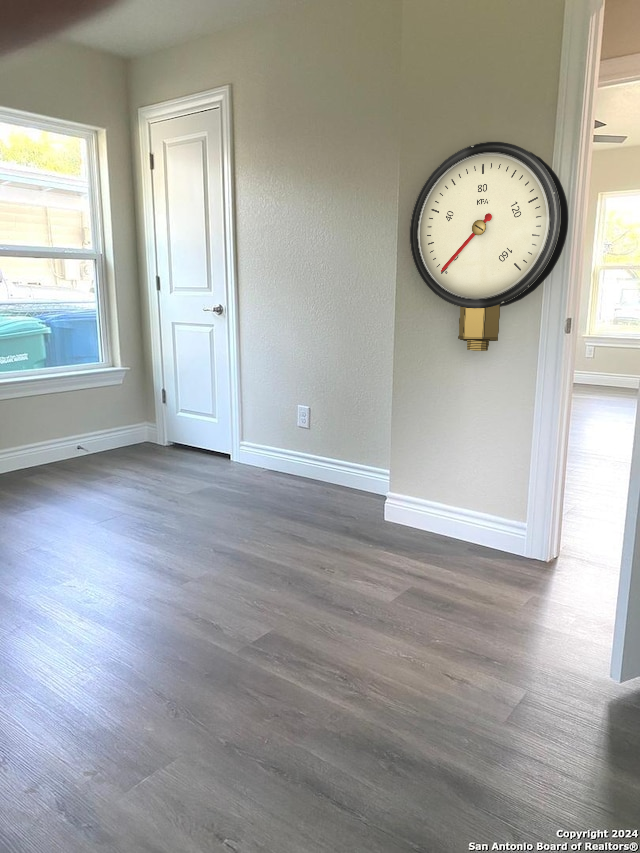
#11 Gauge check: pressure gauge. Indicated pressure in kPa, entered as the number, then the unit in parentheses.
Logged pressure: 0 (kPa)
